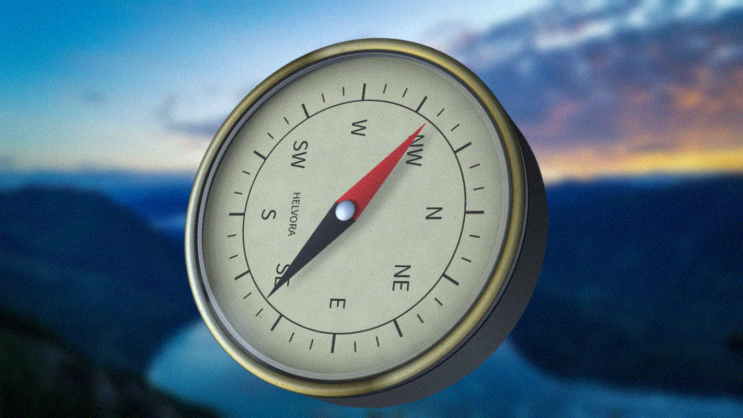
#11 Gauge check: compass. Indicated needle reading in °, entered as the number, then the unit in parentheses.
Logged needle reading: 310 (°)
